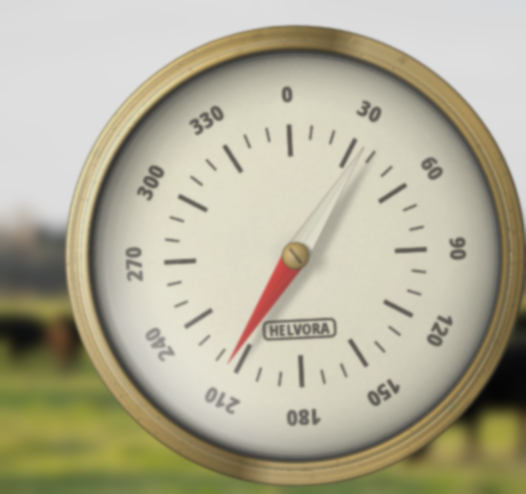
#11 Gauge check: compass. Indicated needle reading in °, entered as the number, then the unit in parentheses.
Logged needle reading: 215 (°)
